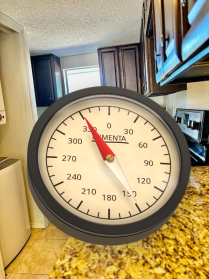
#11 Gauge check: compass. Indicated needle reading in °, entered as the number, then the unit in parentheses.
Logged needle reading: 330 (°)
